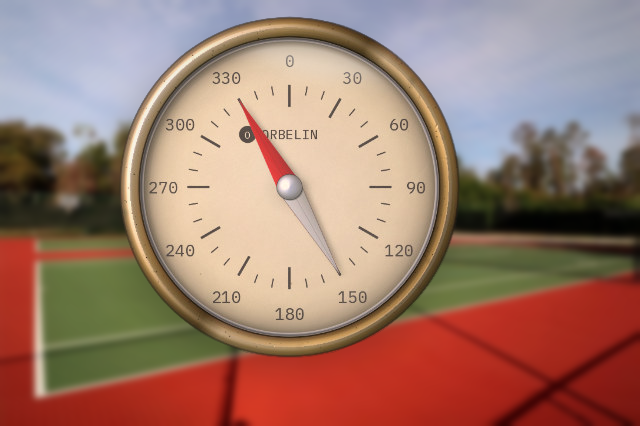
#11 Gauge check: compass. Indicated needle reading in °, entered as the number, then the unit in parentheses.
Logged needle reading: 330 (°)
